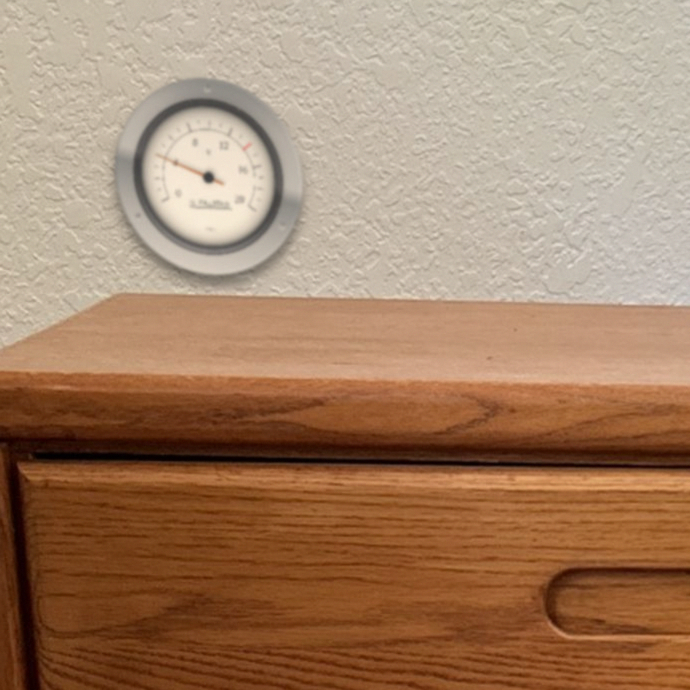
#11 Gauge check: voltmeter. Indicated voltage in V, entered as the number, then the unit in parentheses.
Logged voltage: 4 (V)
